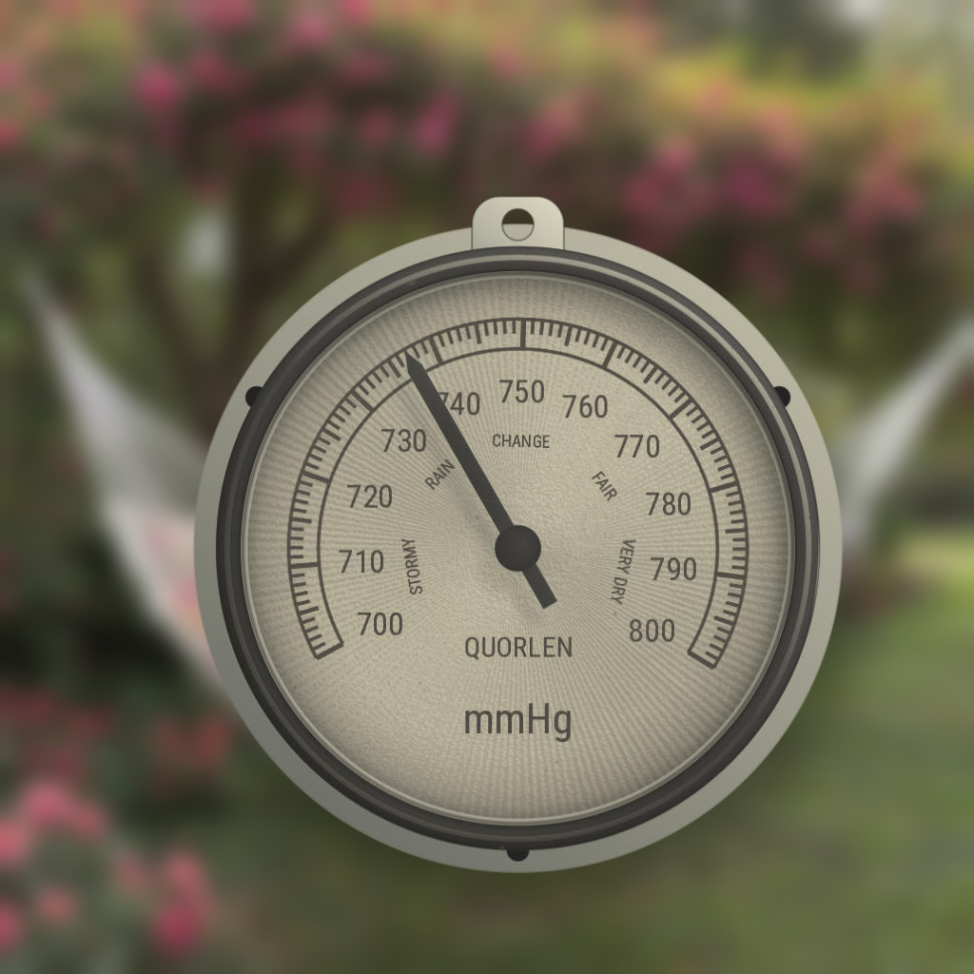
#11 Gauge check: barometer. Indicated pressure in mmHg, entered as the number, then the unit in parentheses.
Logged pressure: 737 (mmHg)
